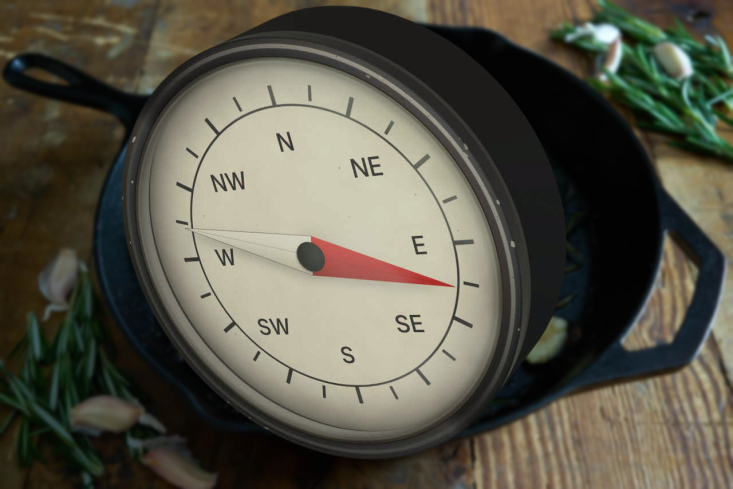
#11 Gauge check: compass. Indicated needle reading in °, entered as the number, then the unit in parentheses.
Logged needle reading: 105 (°)
